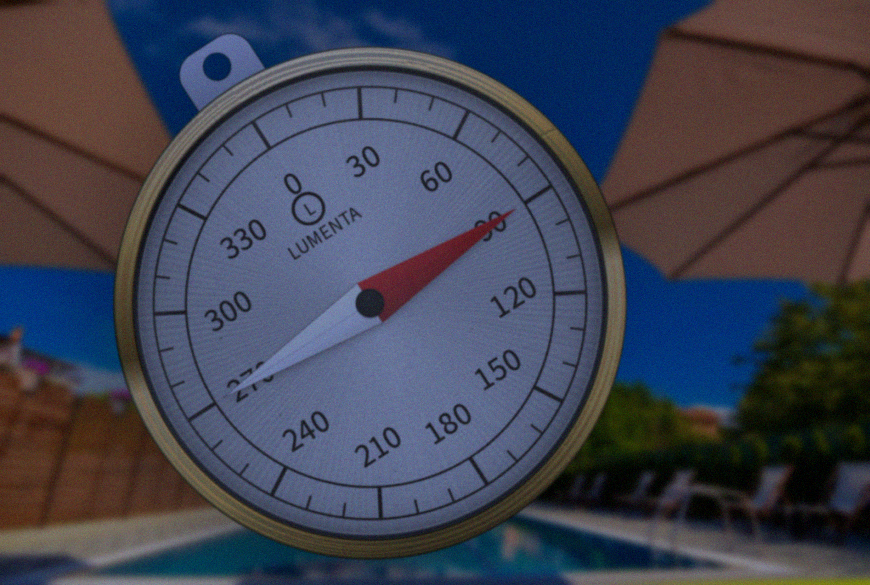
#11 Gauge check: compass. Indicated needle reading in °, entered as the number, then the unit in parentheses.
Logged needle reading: 90 (°)
